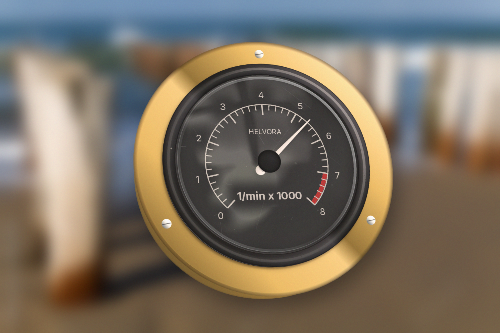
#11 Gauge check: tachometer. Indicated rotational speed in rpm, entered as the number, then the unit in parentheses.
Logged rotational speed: 5400 (rpm)
